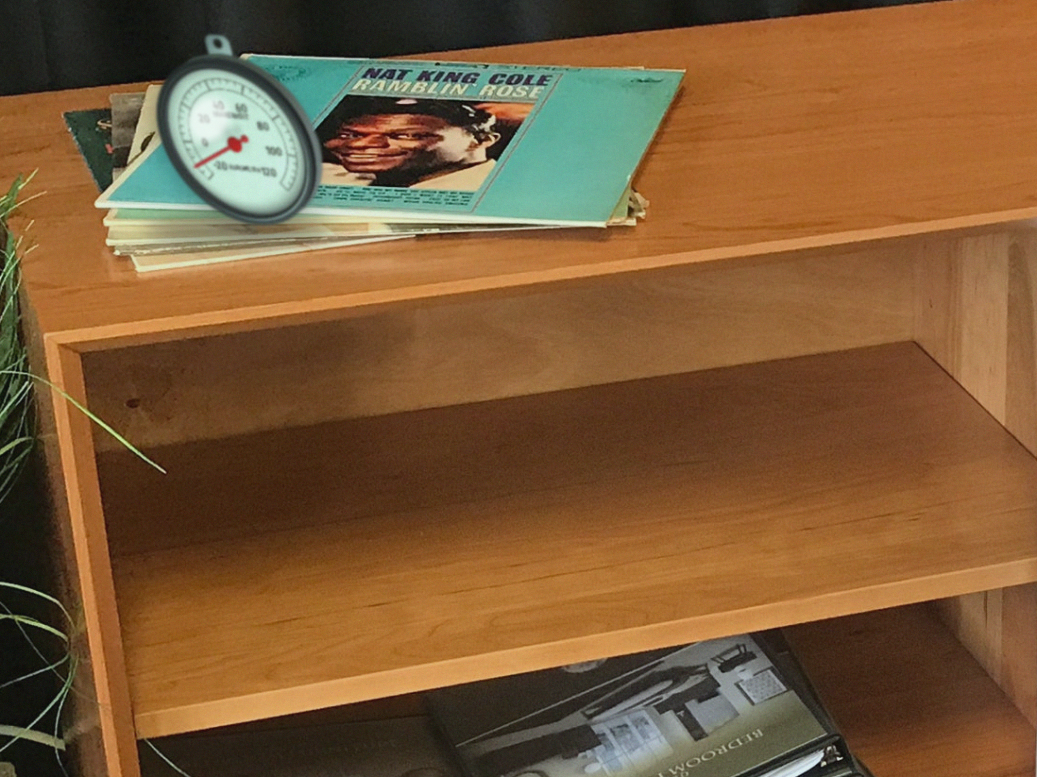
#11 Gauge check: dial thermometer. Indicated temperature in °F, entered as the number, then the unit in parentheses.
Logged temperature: -12 (°F)
